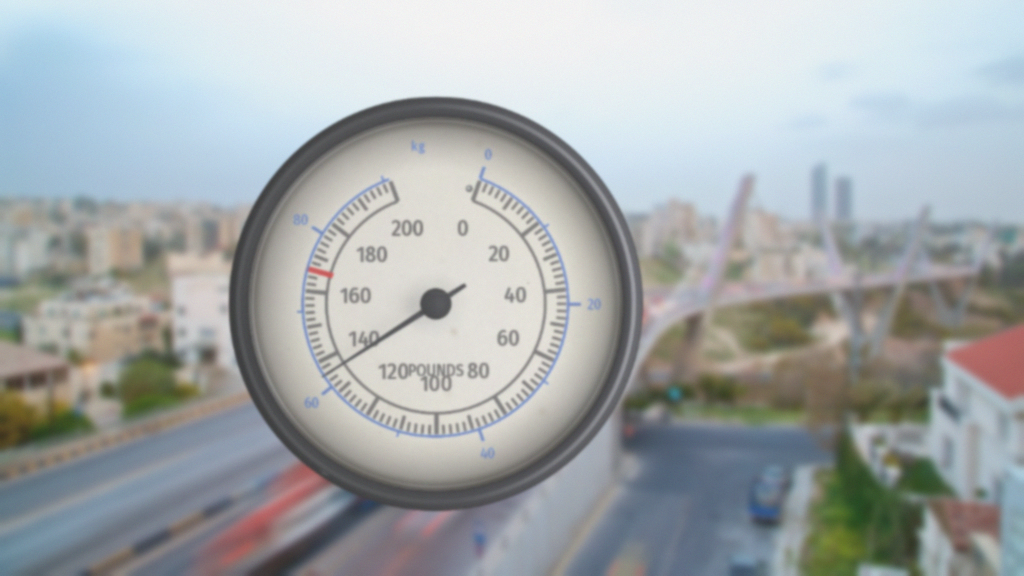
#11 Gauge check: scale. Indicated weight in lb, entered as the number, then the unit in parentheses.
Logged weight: 136 (lb)
